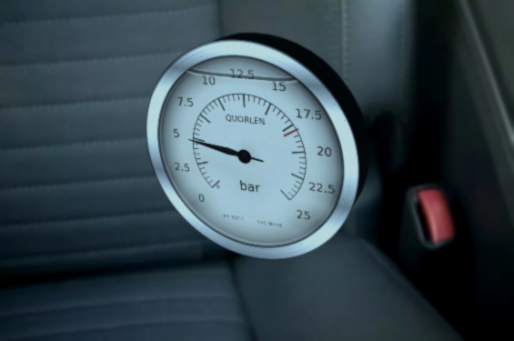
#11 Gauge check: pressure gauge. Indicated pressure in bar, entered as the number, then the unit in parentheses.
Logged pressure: 5 (bar)
